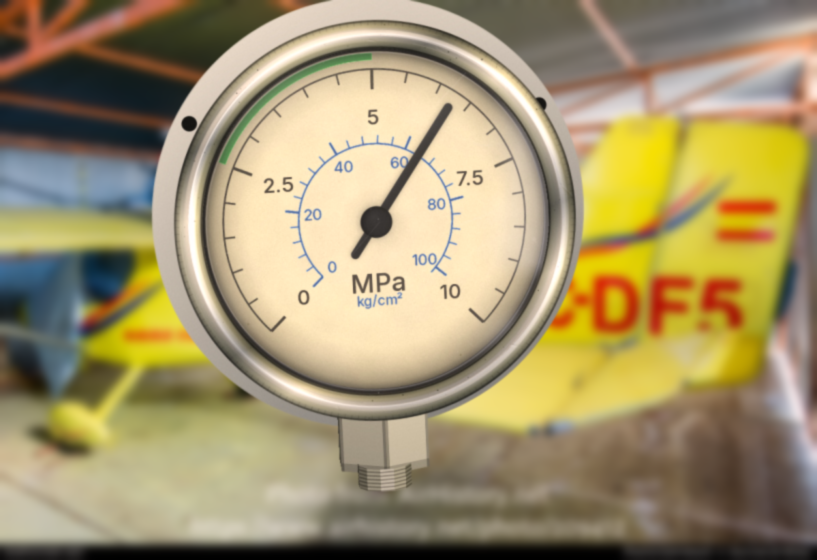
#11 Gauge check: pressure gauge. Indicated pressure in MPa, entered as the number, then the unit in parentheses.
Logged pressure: 6.25 (MPa)
